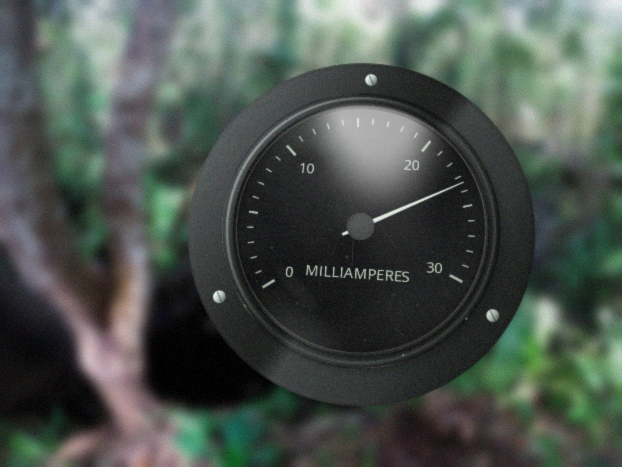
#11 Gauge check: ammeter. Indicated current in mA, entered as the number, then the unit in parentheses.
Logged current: 23.5 (mA)
